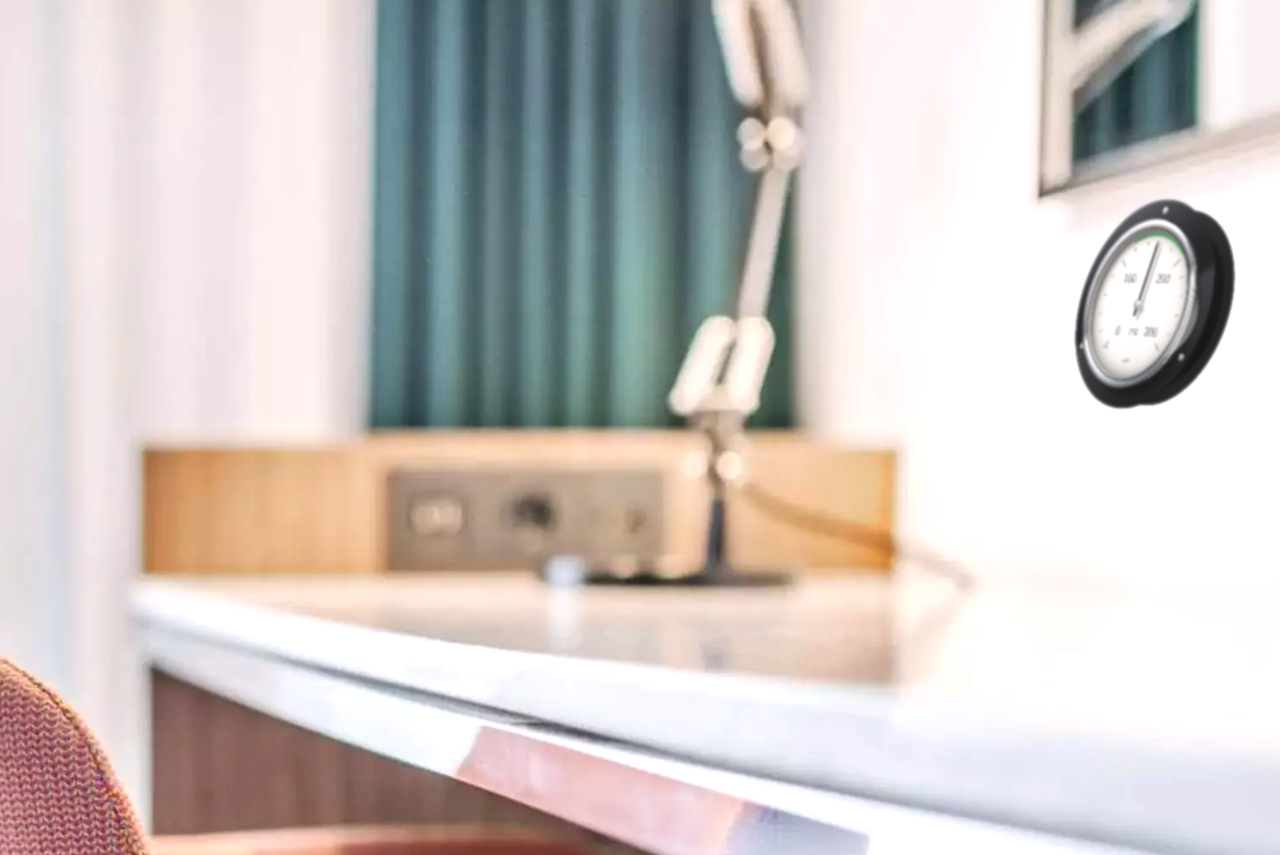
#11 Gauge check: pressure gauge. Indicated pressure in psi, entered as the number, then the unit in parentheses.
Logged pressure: 160 (psi)
